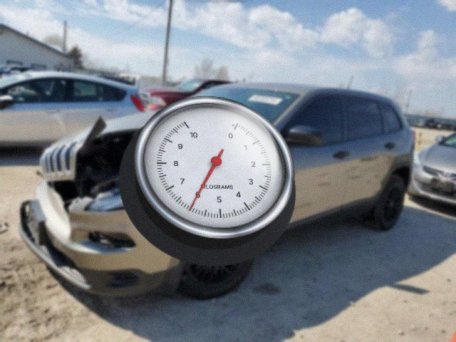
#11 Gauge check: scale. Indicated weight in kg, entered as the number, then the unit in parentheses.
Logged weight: 6 (kg)
